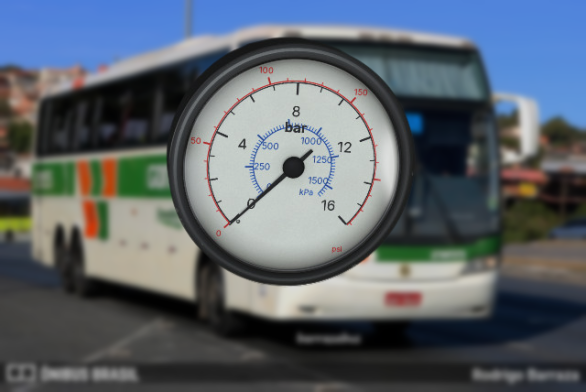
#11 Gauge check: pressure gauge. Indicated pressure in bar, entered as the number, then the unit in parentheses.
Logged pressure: 0 (bar)
